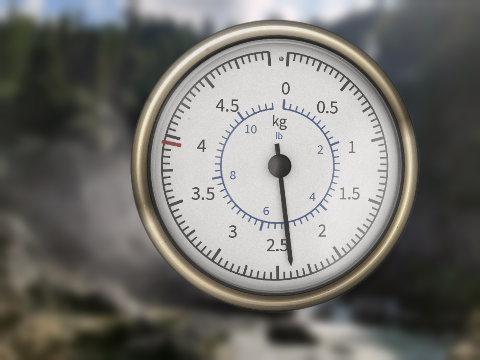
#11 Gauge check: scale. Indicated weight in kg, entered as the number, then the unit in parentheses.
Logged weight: 2.4 (kg)
